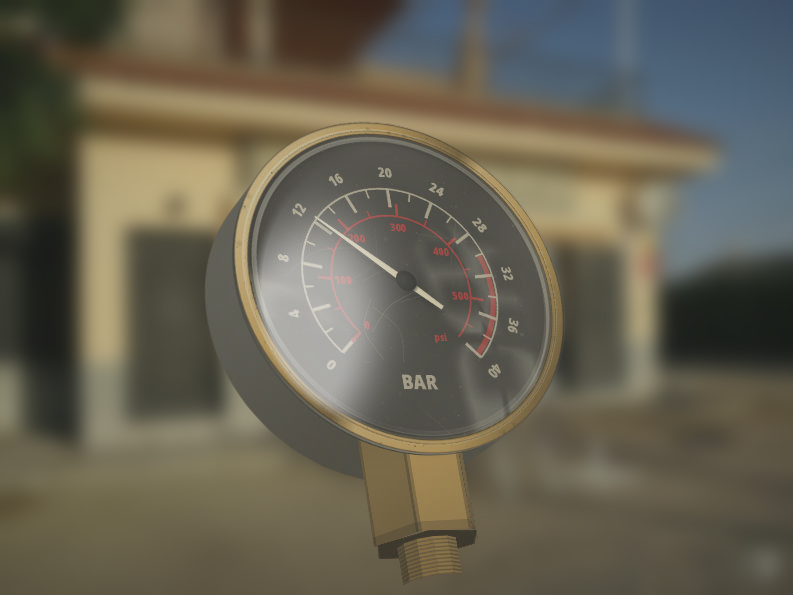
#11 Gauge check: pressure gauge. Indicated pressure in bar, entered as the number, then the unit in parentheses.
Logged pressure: 12 (bar)
